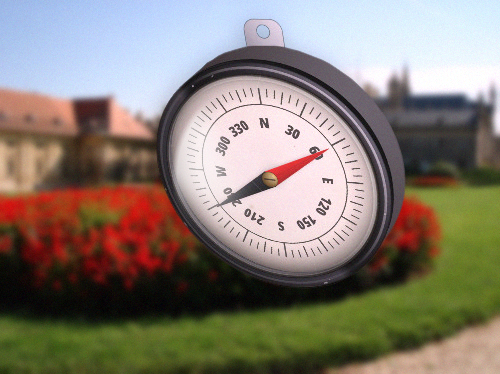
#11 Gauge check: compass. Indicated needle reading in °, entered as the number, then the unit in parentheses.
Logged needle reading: 60 (°)
